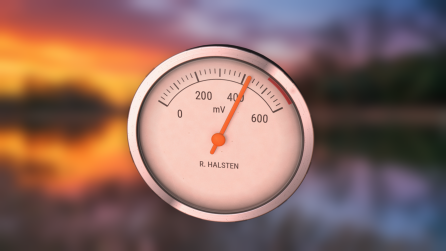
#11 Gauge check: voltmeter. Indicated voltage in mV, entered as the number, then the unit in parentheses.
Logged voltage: 420 (mV)
